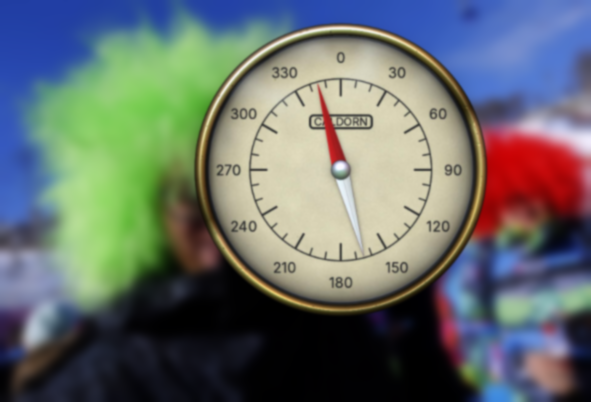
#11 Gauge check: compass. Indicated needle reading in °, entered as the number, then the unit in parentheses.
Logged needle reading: 345 (°)
